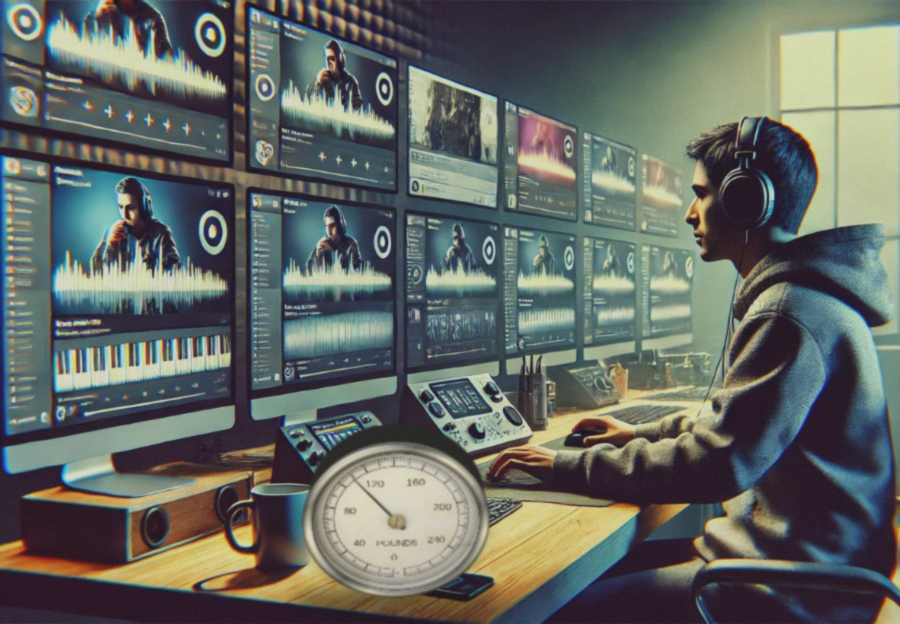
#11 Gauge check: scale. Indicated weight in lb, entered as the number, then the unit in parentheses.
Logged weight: 110 (lb)
